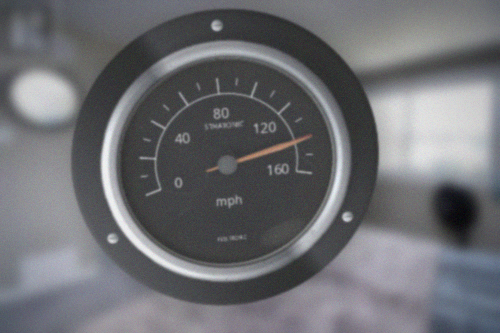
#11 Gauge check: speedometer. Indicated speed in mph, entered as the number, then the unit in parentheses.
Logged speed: 140 (mph)
